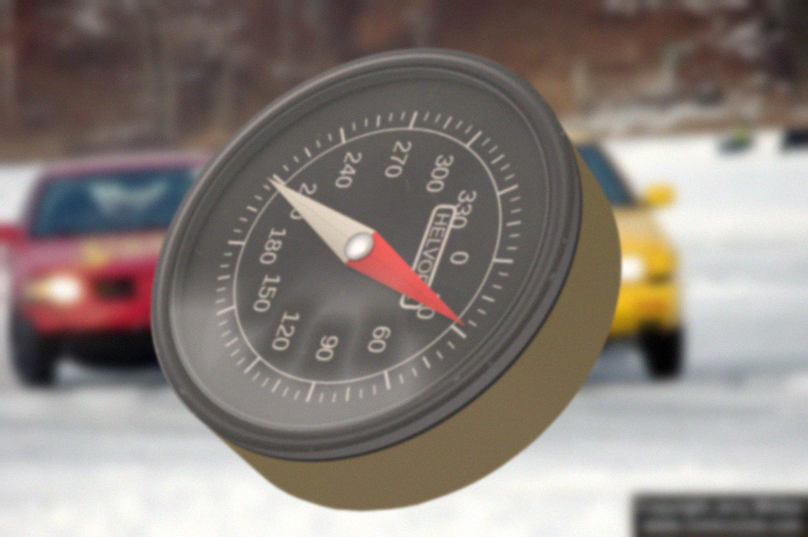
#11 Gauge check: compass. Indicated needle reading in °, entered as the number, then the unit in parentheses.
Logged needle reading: 27.5 (°)
